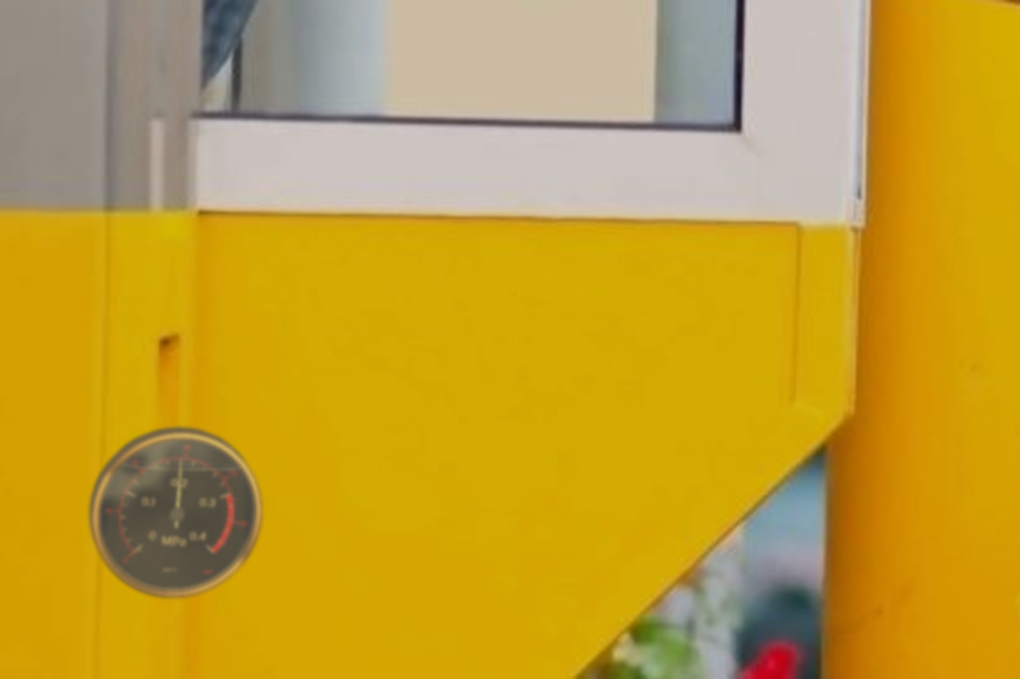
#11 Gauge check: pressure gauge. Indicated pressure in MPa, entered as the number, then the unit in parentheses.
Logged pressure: 0.2 (MPa)
